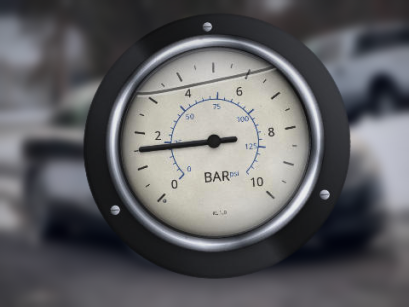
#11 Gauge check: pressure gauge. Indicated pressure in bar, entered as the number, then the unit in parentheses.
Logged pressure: 1.5 (bar)
